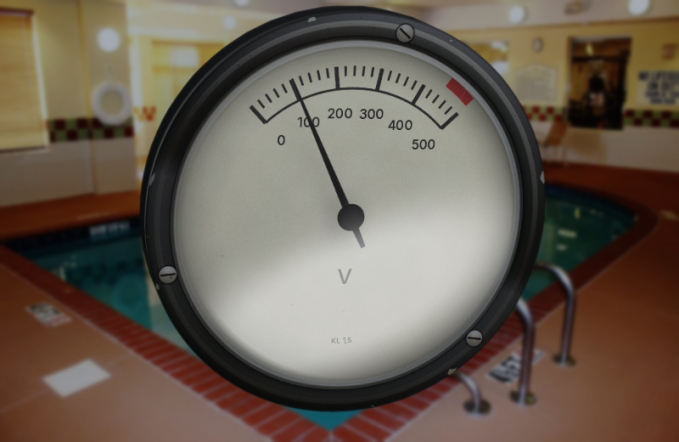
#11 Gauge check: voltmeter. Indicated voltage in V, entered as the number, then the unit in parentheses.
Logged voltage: 100 (V)
